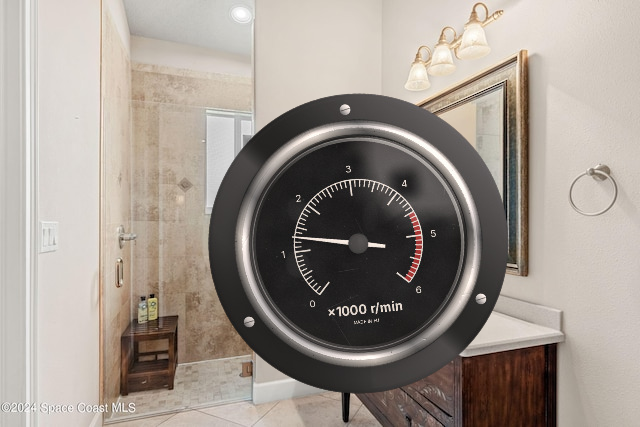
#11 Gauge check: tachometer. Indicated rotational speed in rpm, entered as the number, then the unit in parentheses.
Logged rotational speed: 1300 (rpm)
